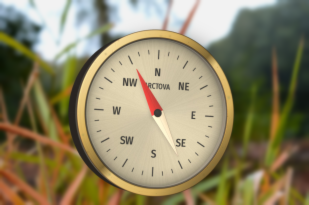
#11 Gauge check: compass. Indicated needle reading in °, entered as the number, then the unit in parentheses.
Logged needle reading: 330 (°)
